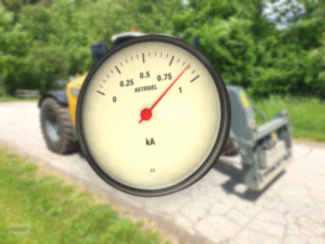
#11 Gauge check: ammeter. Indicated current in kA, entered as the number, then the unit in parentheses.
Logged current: 0.9 (kA)
